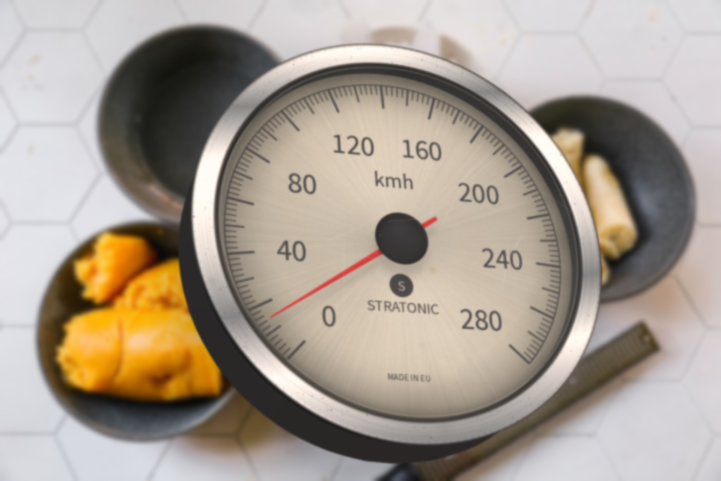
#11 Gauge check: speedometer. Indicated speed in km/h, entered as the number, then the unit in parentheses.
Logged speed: 14 (km/h)
